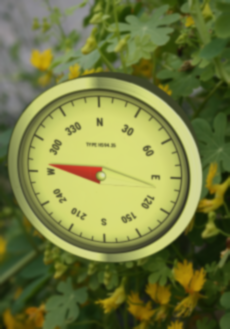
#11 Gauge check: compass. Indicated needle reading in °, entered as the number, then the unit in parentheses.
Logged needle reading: 280 (°)
